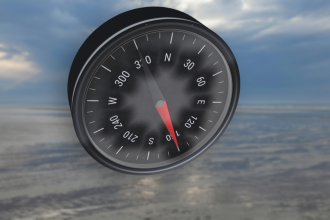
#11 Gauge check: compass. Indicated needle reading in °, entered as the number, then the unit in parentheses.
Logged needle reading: 150 (°)
